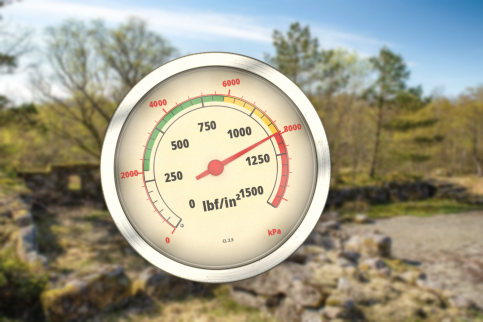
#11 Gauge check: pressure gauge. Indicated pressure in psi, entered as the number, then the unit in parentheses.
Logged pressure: 1150 (psi)
